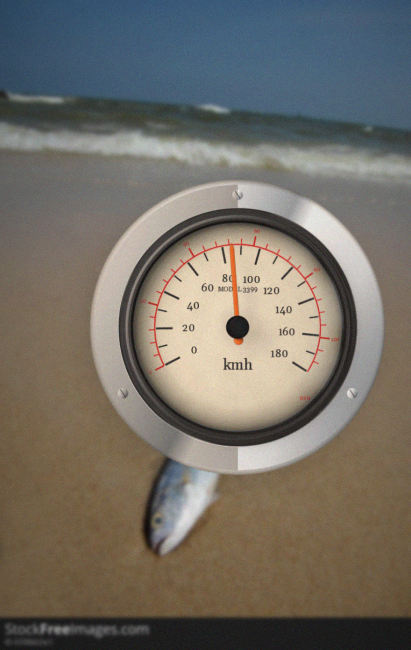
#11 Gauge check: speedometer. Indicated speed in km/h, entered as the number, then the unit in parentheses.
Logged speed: 85 (km/h)
